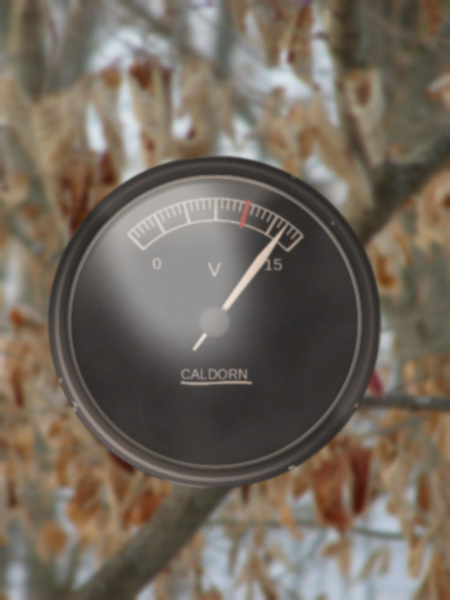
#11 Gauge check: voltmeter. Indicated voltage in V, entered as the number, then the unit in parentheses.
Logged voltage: 13.5 (V)
